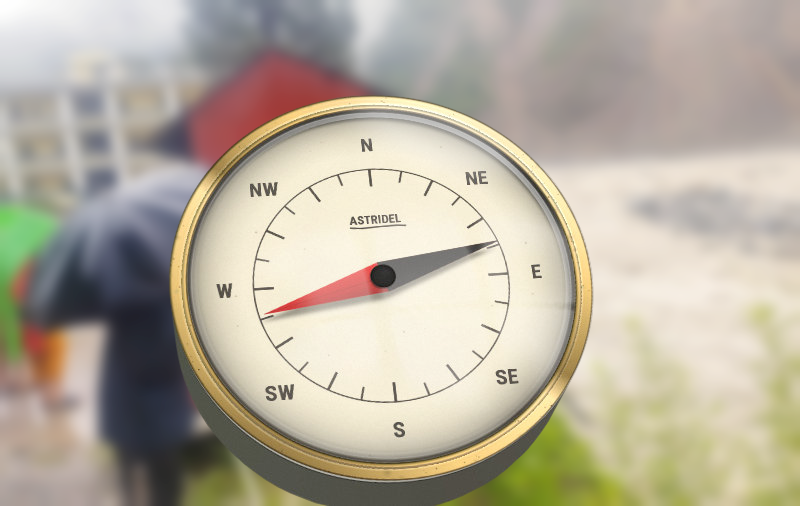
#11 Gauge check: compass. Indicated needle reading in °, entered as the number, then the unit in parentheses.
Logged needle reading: 255 (°)
